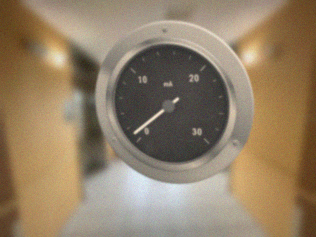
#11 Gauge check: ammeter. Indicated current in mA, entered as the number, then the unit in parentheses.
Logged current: 1 (mA)
